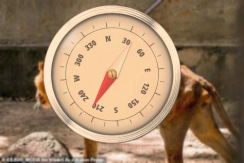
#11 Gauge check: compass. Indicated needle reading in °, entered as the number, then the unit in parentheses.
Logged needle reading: 217.5 (°)
